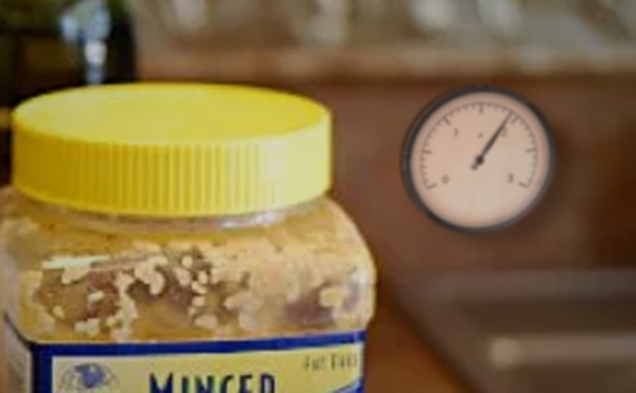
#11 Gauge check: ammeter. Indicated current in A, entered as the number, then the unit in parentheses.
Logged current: 1.9 (A)
